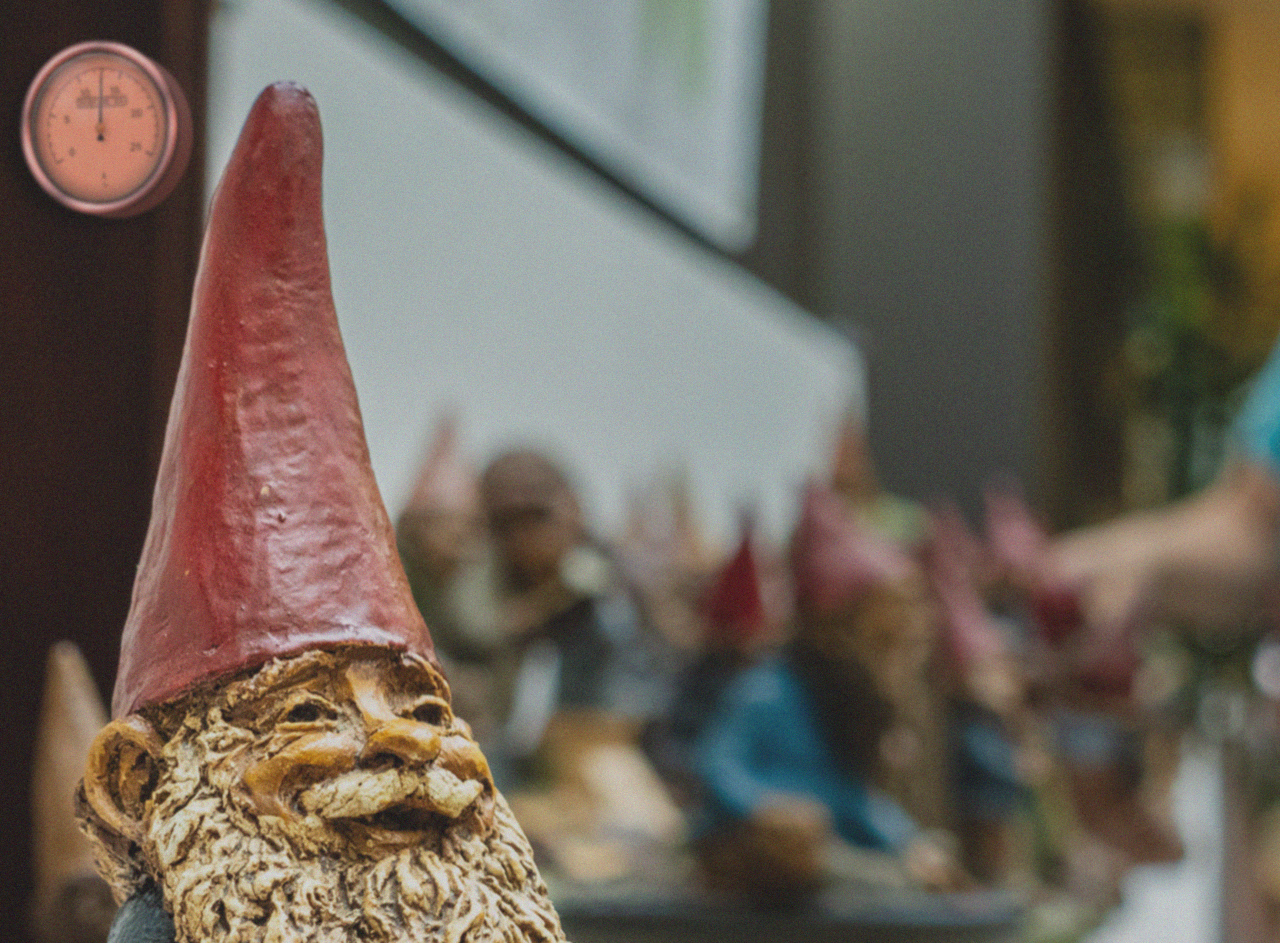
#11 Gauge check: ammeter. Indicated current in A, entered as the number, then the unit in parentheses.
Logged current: 13 (A)
